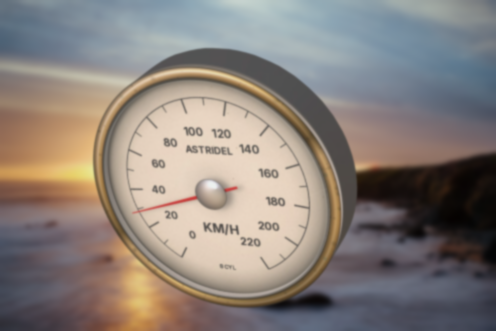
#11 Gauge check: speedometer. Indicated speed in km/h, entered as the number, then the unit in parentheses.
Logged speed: 30 (km/h)
